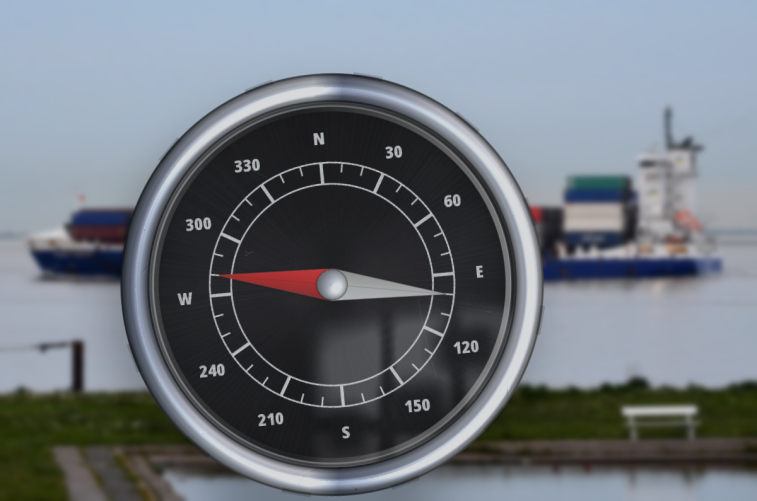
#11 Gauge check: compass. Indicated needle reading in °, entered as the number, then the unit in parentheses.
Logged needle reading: 280 (°)
